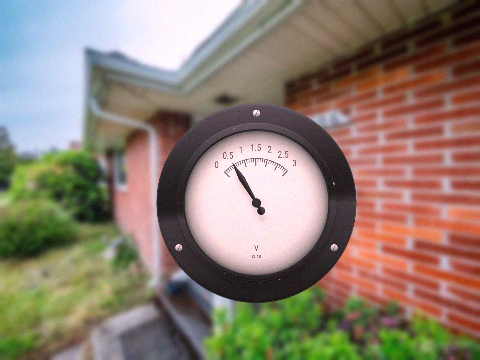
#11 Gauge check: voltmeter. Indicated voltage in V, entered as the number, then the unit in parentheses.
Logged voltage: 0.5 (V)
